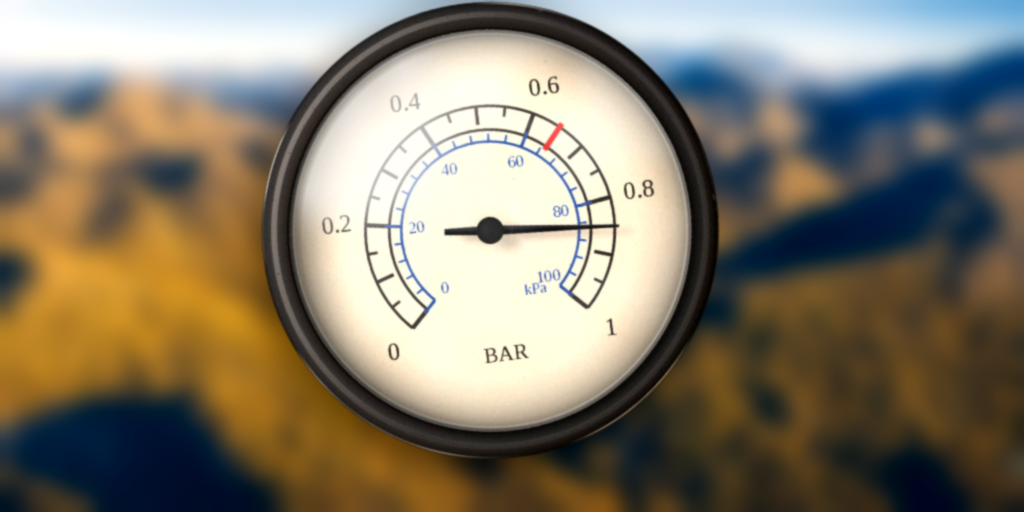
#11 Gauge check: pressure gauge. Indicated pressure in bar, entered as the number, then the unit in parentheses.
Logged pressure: 0.85 (bar)
